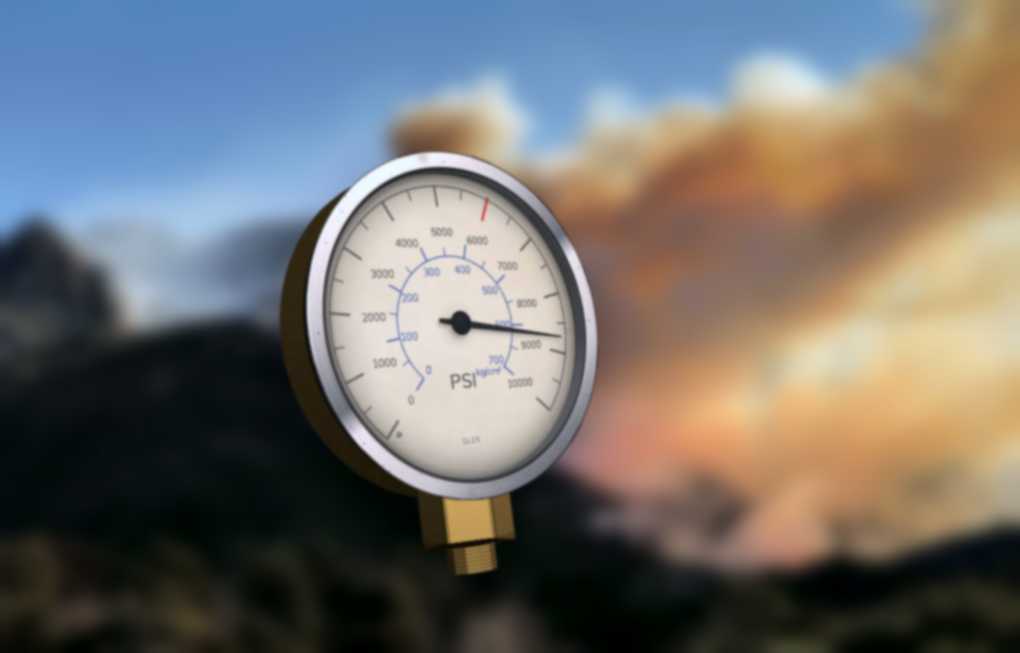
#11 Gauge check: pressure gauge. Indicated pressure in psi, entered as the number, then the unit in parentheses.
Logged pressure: 8750 (psi)
